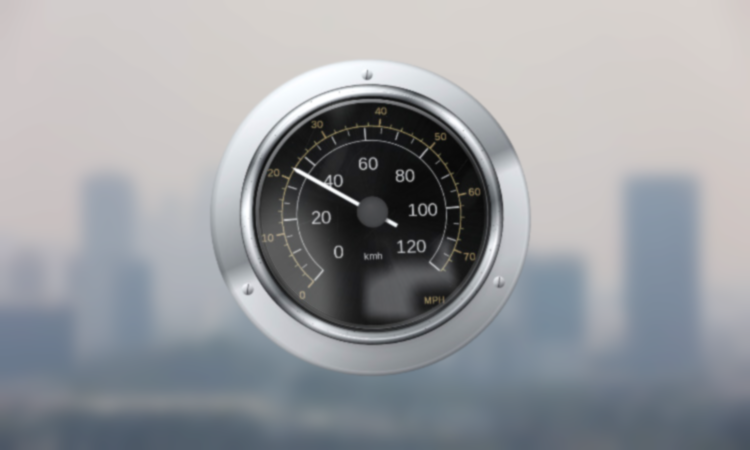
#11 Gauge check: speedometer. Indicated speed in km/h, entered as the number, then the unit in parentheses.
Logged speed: 35 (km/h)
